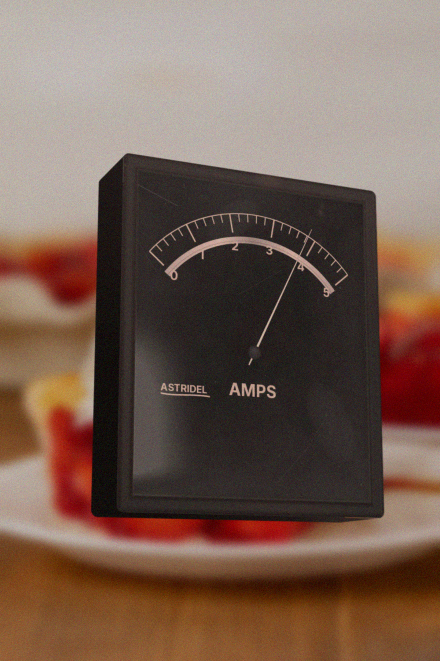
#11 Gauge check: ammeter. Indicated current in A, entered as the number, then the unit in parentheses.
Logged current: 3.8 (A)
